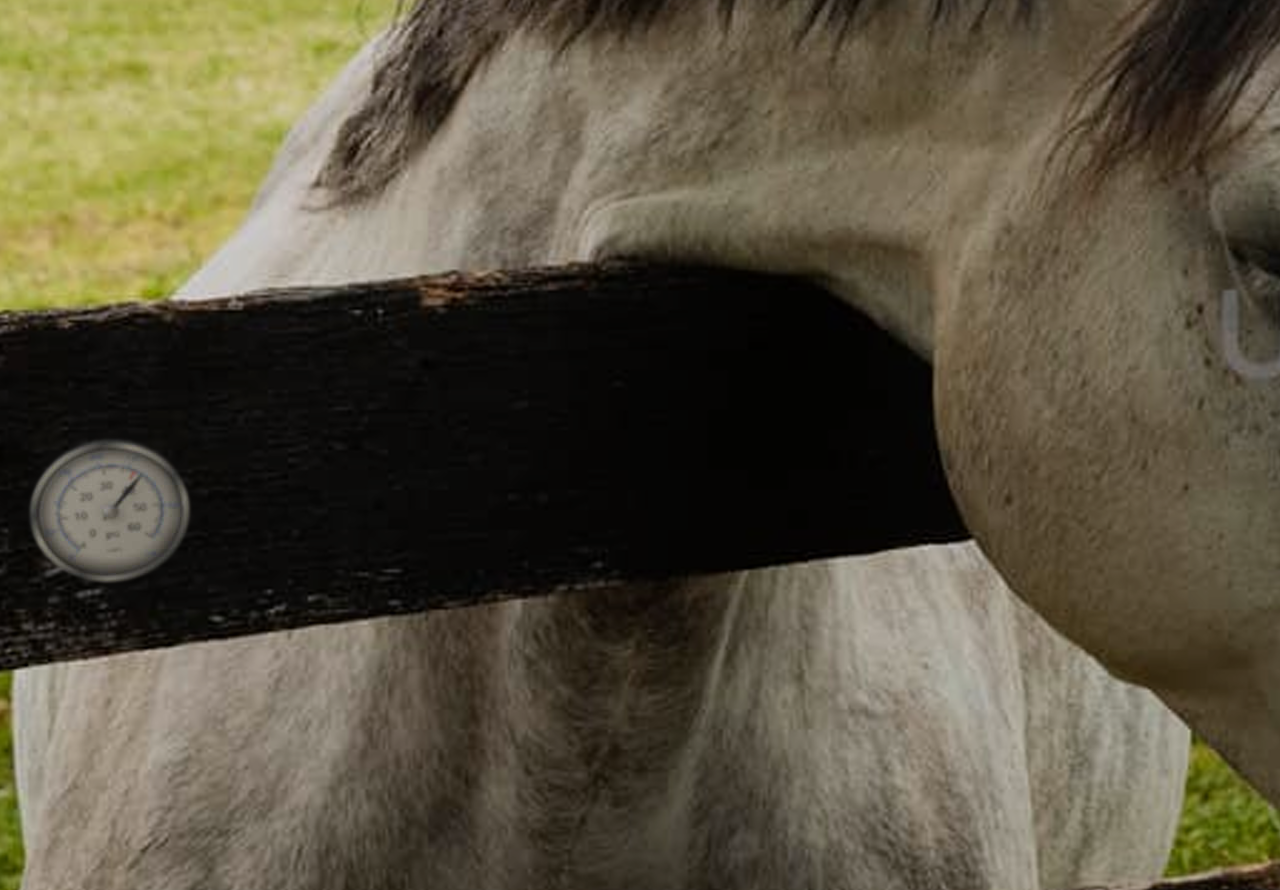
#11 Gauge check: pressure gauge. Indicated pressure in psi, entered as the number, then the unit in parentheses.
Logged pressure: 40 (psi)
